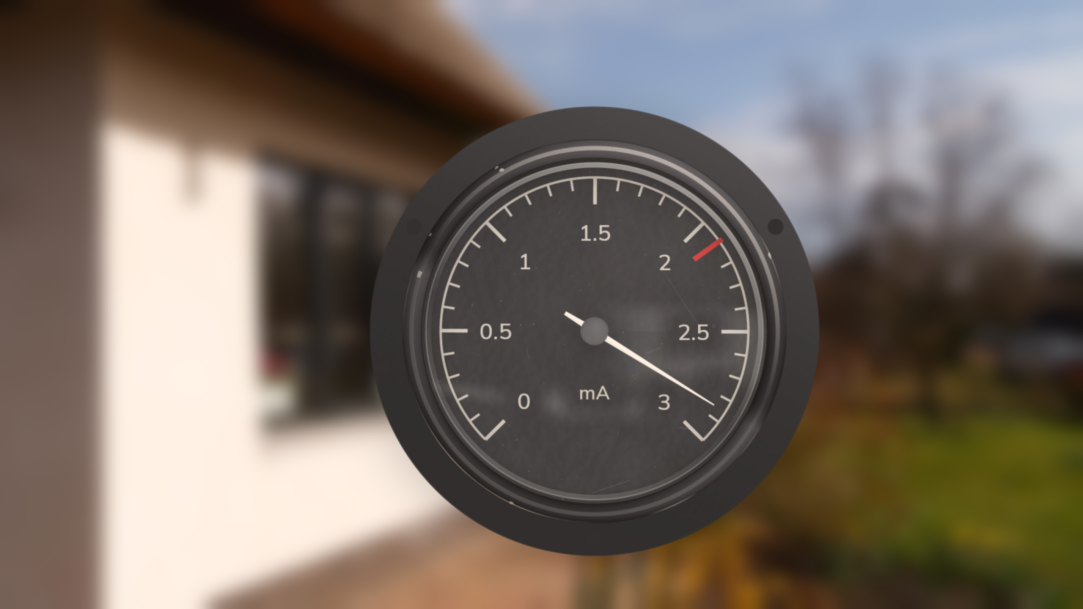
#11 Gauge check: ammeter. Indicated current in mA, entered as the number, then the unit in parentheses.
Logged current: 2.85 (mA)
